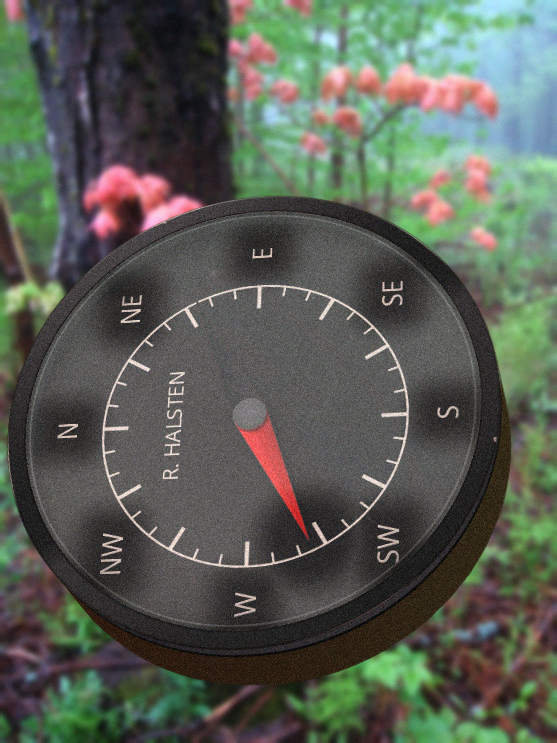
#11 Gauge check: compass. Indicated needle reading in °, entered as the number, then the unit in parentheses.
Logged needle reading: 245 (°)
